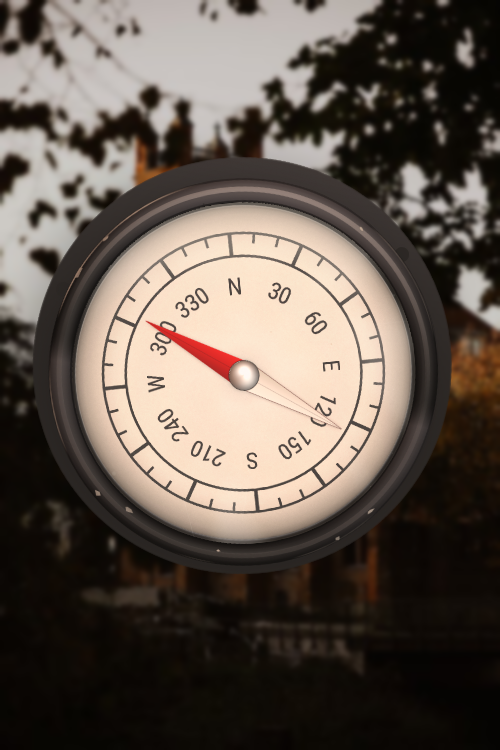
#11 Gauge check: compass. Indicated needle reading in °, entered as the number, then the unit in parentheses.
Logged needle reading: 305 (°)
